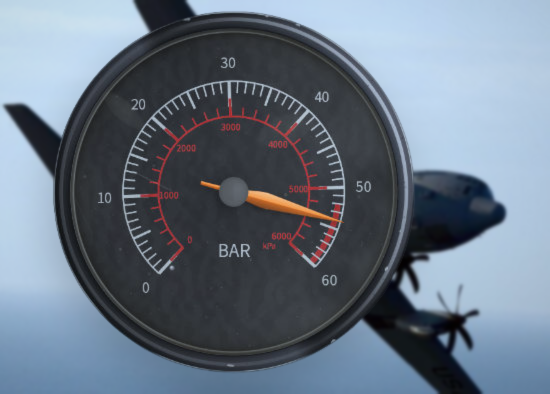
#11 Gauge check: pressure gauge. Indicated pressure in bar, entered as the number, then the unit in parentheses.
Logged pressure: 54 (bar)
